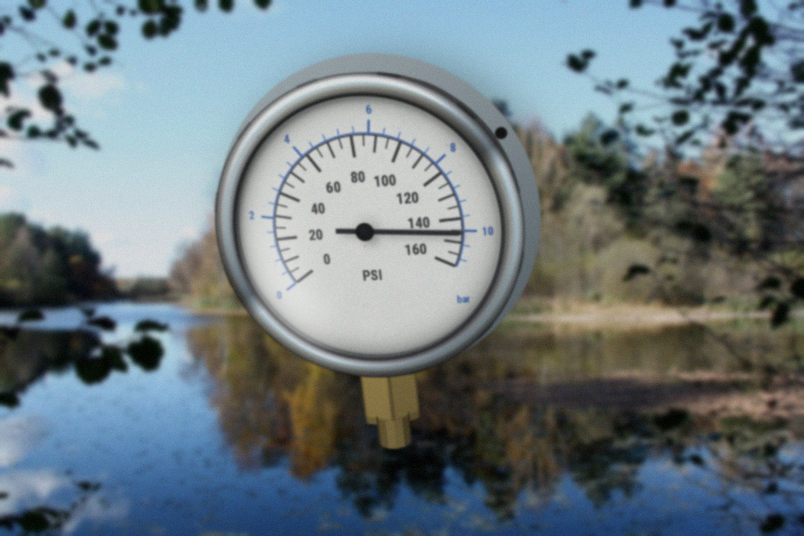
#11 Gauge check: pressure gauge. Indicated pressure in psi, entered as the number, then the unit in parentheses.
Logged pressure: 145 (psi)
